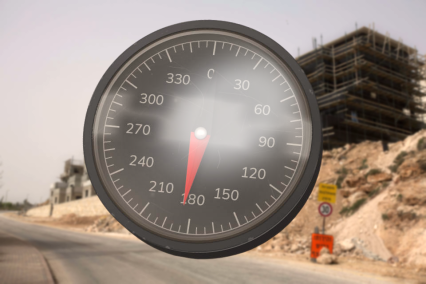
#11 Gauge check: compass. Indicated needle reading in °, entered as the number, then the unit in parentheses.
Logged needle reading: 185 (°)
